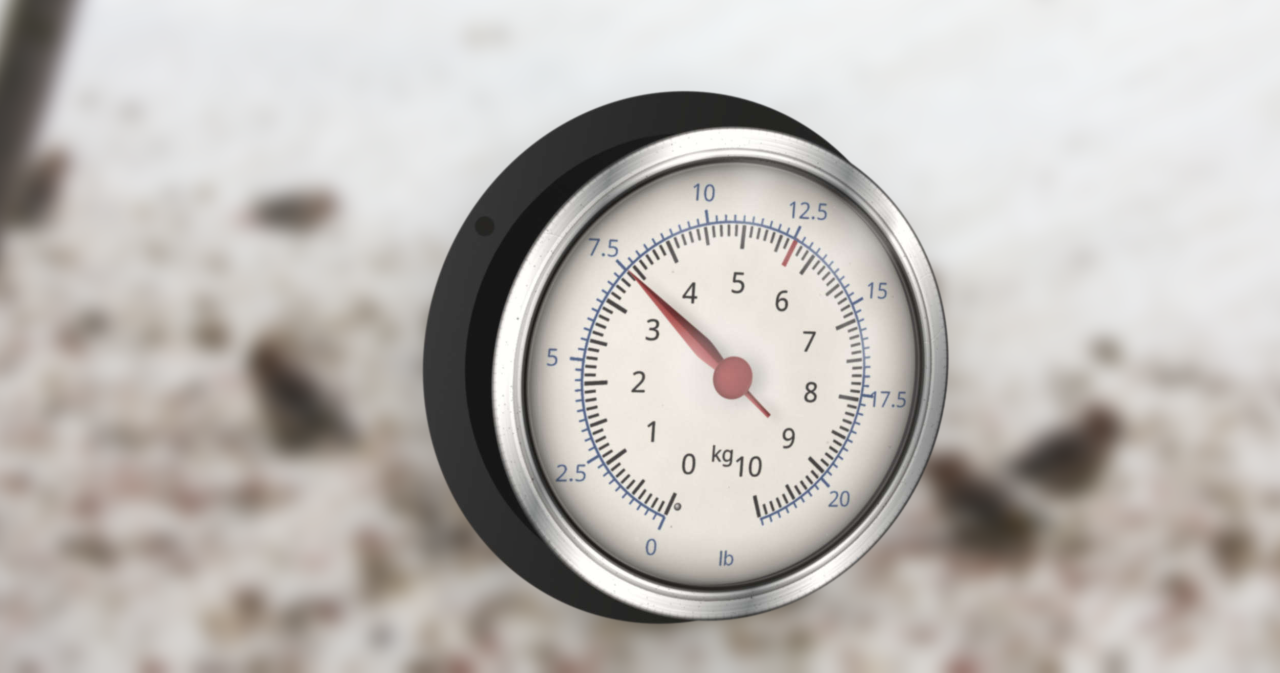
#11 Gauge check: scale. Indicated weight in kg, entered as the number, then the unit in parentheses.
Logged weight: 3.4 (kg)
